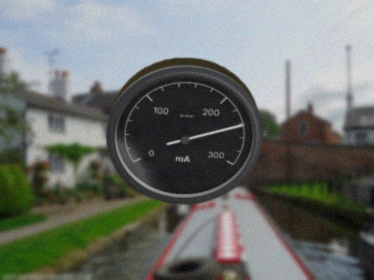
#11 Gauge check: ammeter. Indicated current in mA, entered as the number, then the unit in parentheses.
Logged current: 240 (mA)
